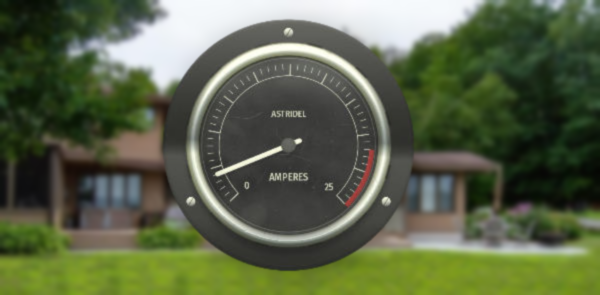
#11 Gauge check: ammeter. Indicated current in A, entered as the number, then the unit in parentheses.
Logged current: 2 (A)
